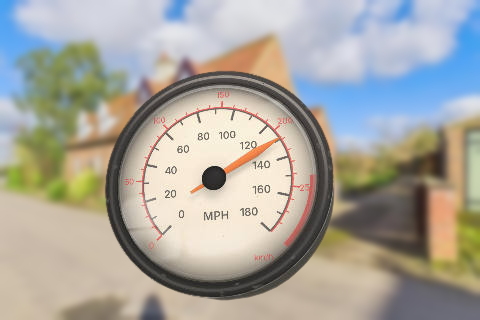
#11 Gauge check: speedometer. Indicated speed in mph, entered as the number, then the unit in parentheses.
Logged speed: 130 (mph)
